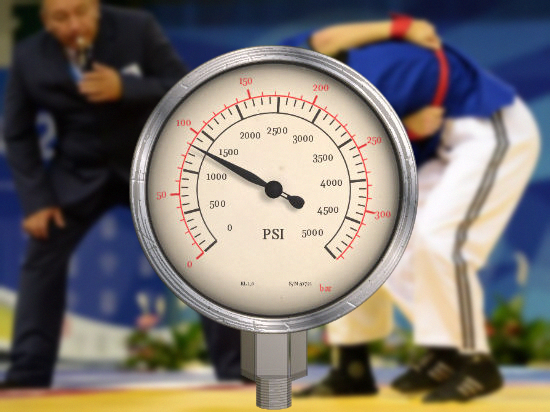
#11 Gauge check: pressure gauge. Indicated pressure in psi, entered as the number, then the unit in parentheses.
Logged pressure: 1300 (psi)
